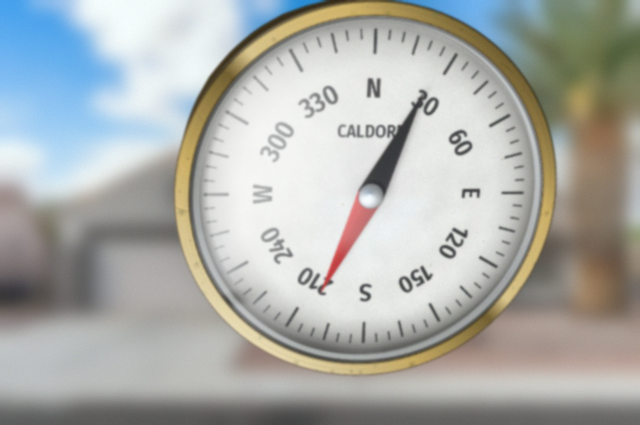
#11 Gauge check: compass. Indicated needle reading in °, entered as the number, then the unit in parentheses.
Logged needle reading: 205 (°)
